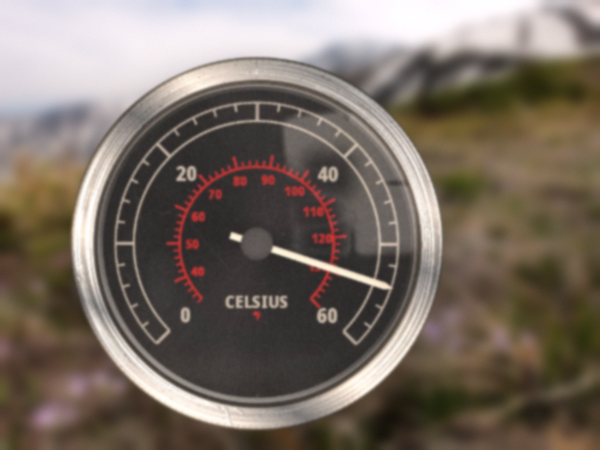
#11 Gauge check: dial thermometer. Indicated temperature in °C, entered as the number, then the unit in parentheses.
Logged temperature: 54 (°C)
